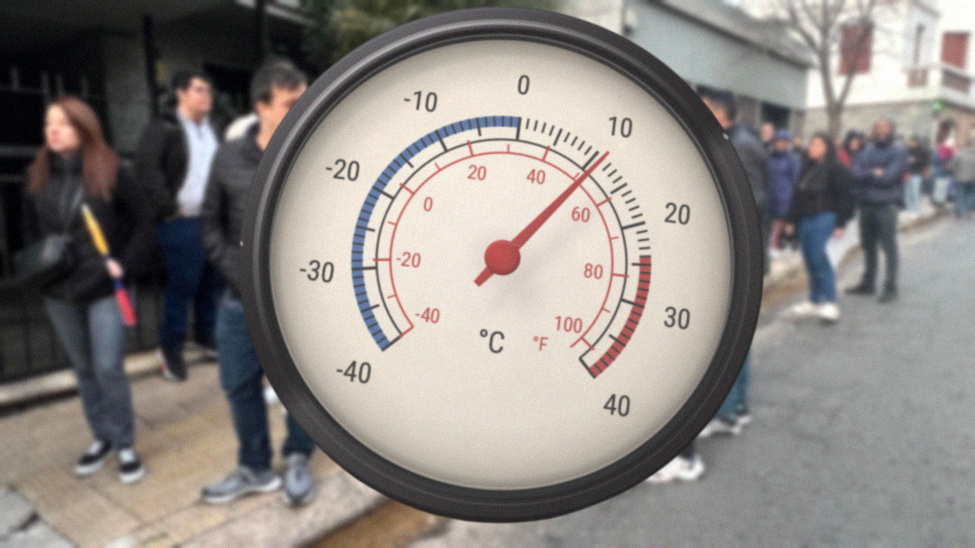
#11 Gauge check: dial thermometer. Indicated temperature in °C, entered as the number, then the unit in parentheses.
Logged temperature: 11 (°C)
